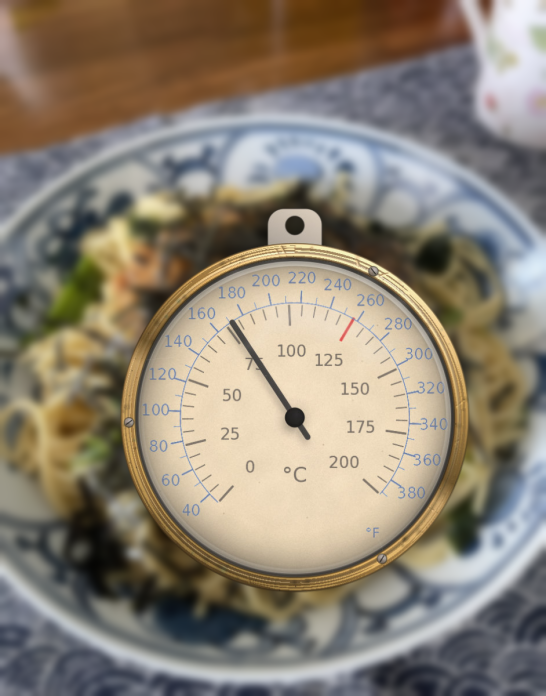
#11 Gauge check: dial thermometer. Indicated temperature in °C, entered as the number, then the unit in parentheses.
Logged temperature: 77.5 (°C)
